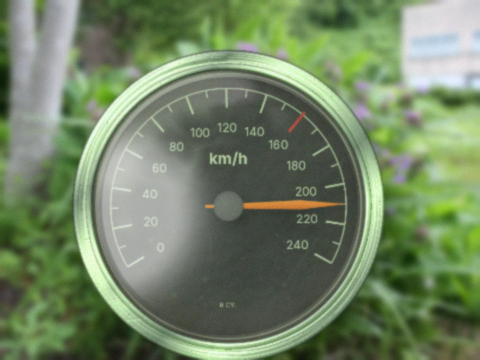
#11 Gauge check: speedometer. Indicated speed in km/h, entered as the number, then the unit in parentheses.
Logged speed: 210 (km/h)
